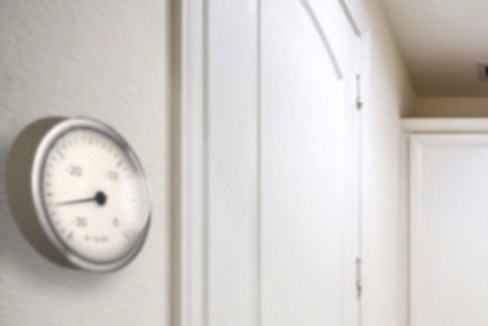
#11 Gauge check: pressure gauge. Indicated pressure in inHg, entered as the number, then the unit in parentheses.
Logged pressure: -26 (inHg)
